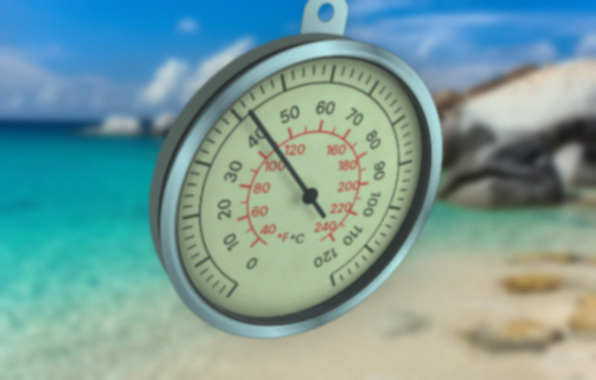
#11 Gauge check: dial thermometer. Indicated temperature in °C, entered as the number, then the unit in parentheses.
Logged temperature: 42 (°C)
